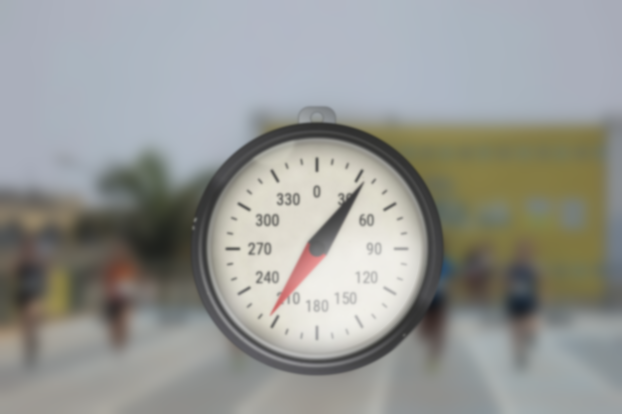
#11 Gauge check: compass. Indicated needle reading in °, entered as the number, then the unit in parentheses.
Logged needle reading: 215 (°)
